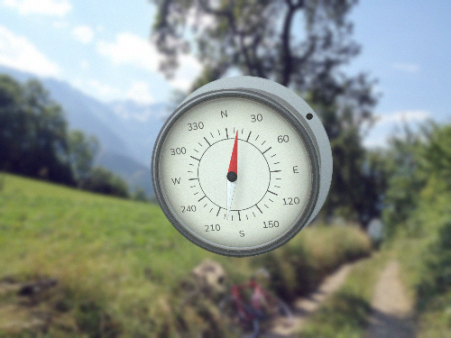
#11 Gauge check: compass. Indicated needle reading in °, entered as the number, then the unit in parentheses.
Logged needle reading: 15 (°)
